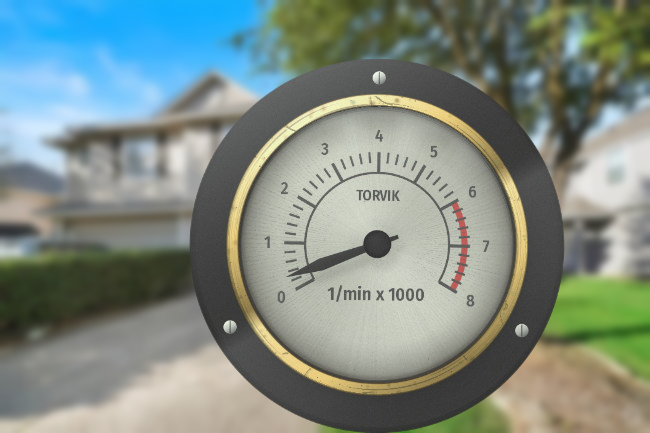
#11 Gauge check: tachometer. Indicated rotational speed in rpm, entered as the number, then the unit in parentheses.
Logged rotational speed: 300 (rpm)
